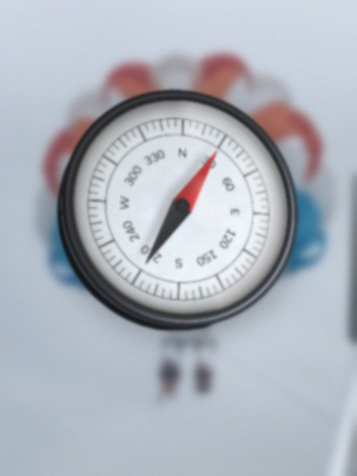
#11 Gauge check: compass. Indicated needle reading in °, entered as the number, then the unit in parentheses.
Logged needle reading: 30 (°)
